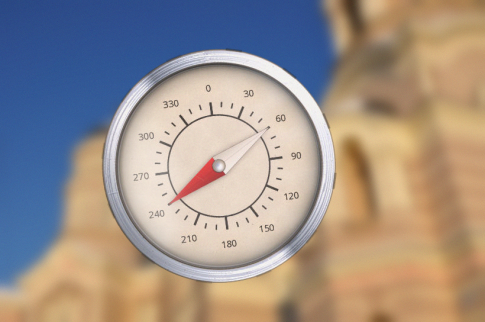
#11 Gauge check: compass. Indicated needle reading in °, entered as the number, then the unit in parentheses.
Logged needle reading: 240 (°)
